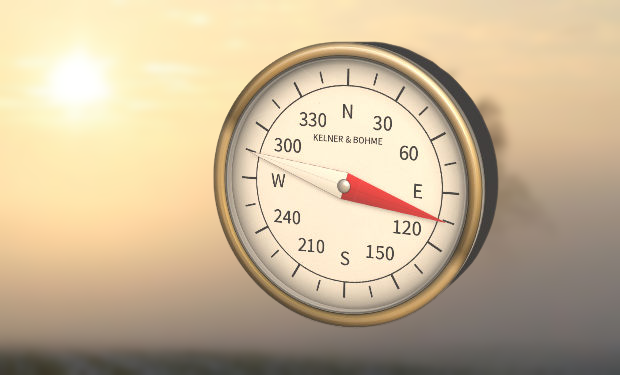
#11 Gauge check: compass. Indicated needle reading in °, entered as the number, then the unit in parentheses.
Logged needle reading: 105 (°)
